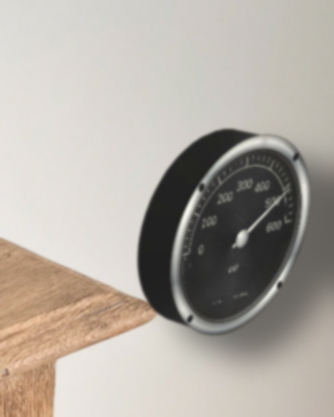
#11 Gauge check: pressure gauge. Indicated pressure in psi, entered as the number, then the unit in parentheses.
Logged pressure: 500 (psi)
